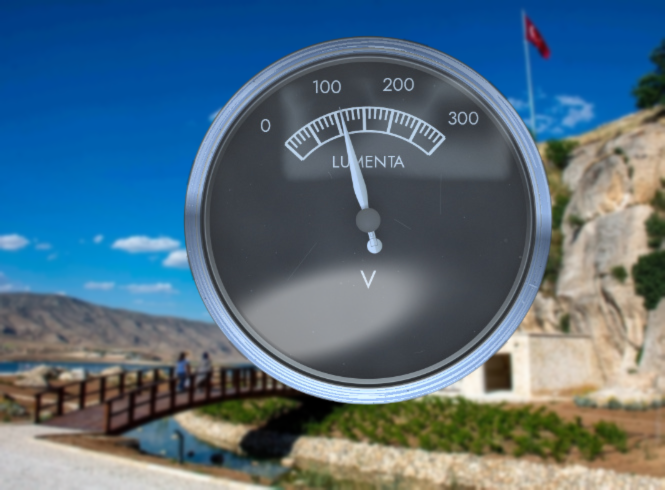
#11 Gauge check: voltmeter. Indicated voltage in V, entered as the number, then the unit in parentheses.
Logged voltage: 110 (V)
